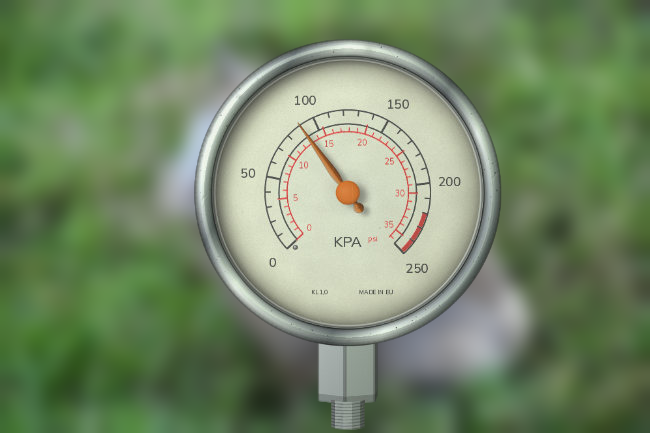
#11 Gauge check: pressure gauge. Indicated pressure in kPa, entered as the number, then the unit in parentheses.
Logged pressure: 90 (kPa)
